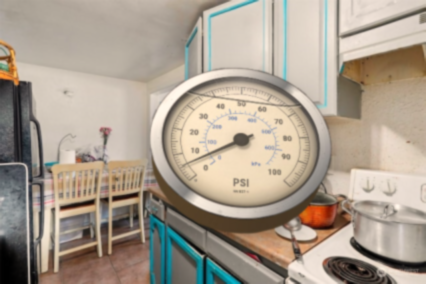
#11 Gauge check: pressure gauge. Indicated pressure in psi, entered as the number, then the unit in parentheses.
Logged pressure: 5 (psi)
